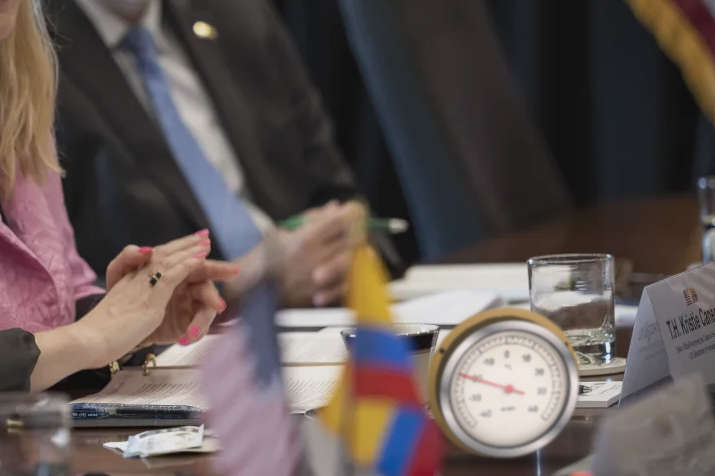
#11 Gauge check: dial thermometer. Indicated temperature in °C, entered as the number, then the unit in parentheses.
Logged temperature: -20 (°C)
